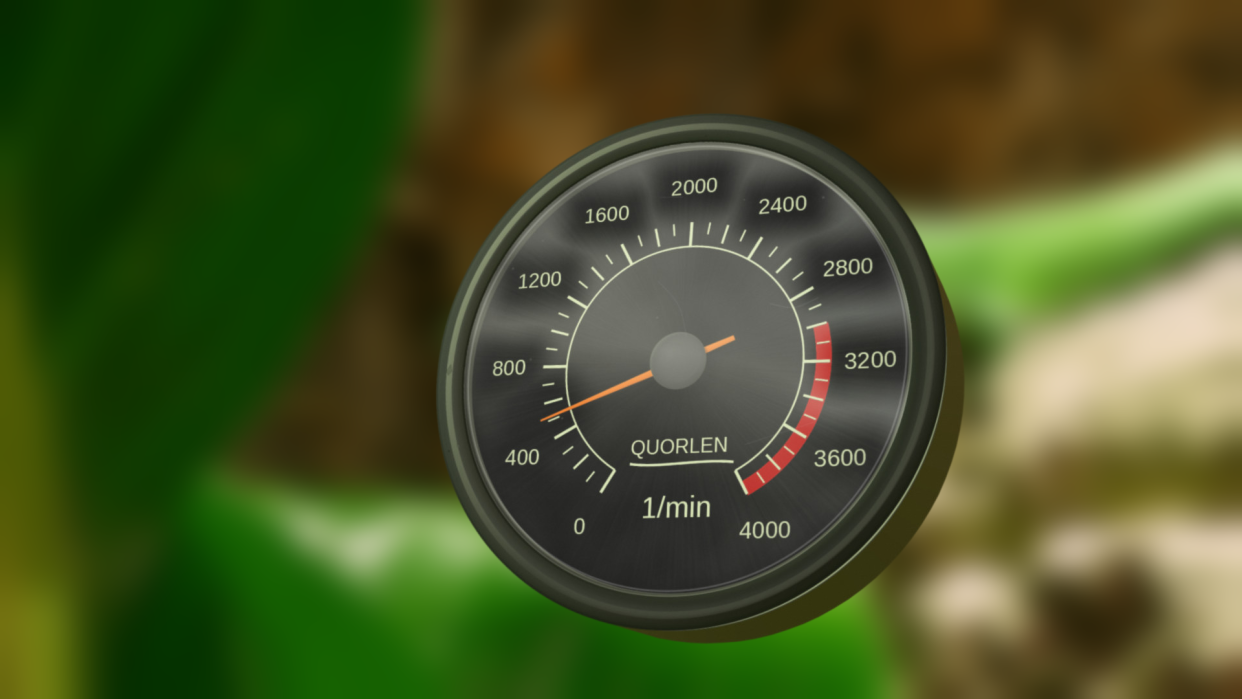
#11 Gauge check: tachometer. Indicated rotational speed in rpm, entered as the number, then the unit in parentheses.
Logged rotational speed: 500 (rpm)
